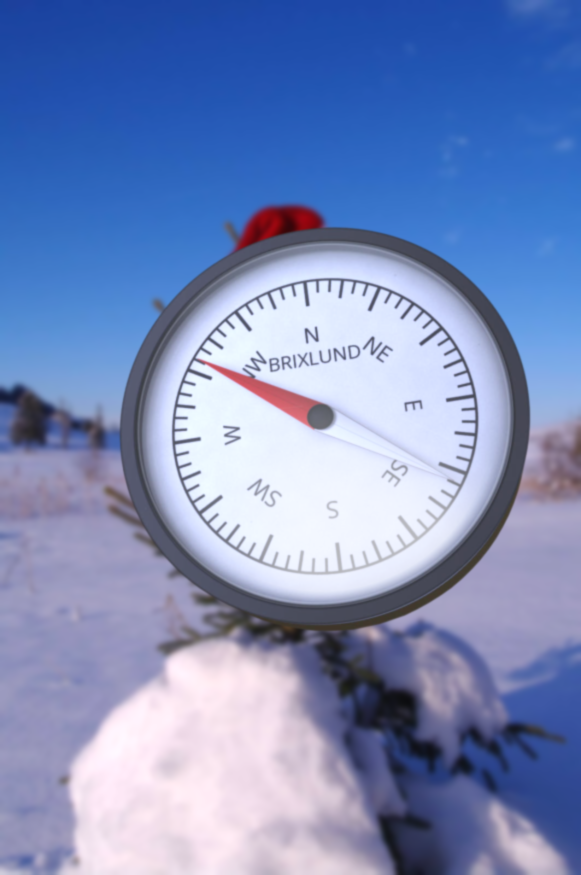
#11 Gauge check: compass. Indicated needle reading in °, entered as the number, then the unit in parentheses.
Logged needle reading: 305 (°)
